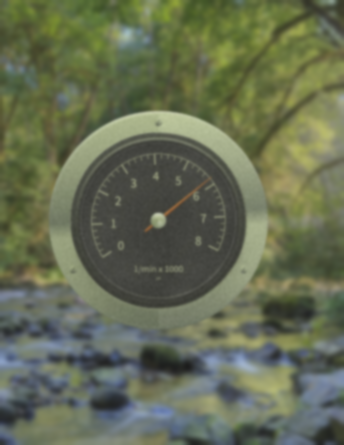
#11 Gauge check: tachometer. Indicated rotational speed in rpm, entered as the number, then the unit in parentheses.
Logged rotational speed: 5800 (rpm)
